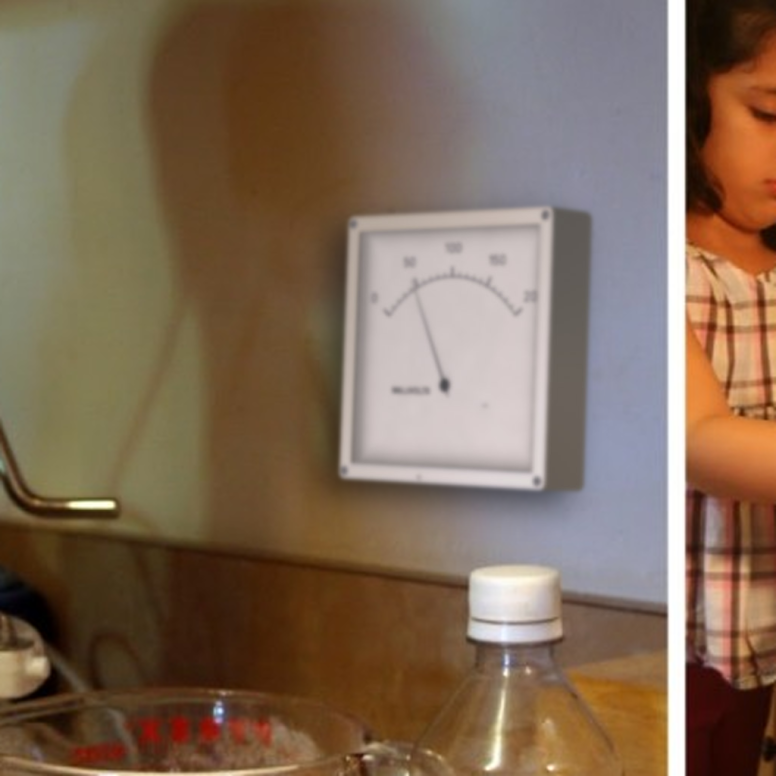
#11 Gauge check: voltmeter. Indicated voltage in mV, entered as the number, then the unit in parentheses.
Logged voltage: 50 (mV)
